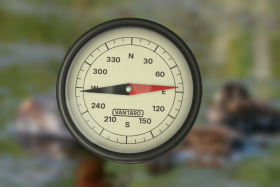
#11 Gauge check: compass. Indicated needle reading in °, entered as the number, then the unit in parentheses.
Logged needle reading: 85 (°)
